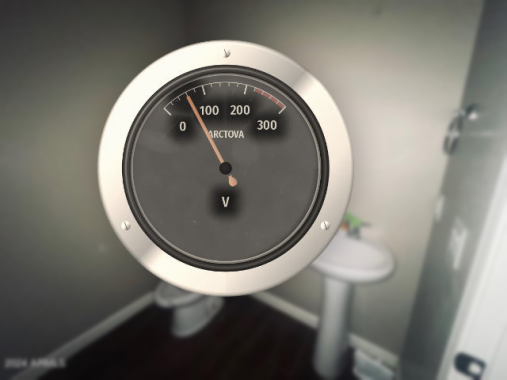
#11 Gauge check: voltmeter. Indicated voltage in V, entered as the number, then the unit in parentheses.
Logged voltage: 60 (V)
